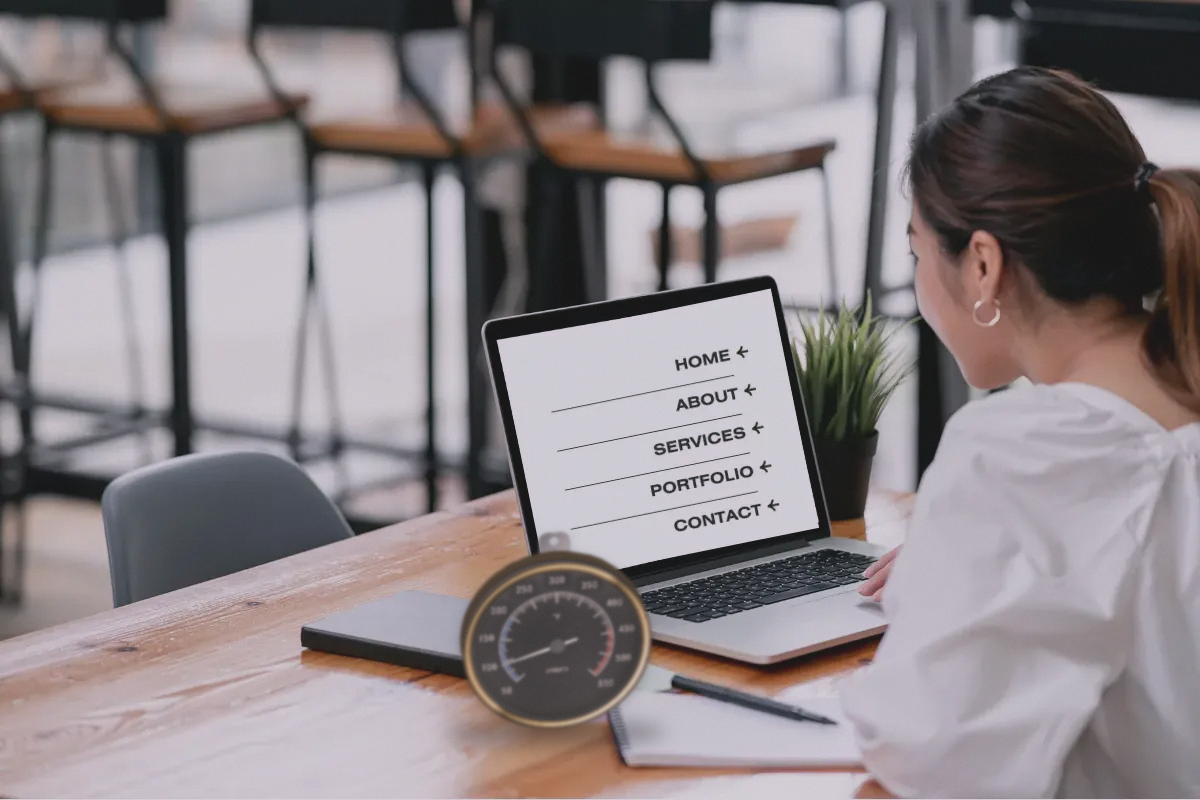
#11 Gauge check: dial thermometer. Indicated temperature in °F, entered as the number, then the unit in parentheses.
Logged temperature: 100 (°F)
